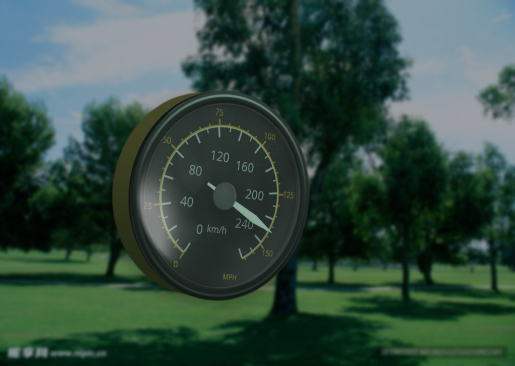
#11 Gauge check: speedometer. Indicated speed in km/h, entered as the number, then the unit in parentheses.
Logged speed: 230 (km/h)
